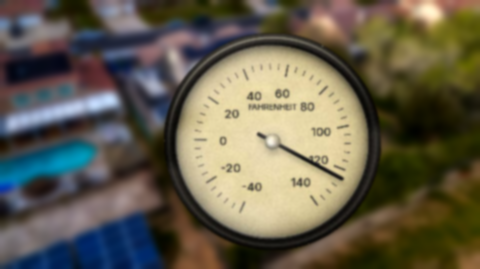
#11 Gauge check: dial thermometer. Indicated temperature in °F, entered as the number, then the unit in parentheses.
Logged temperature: 124 (°F)
